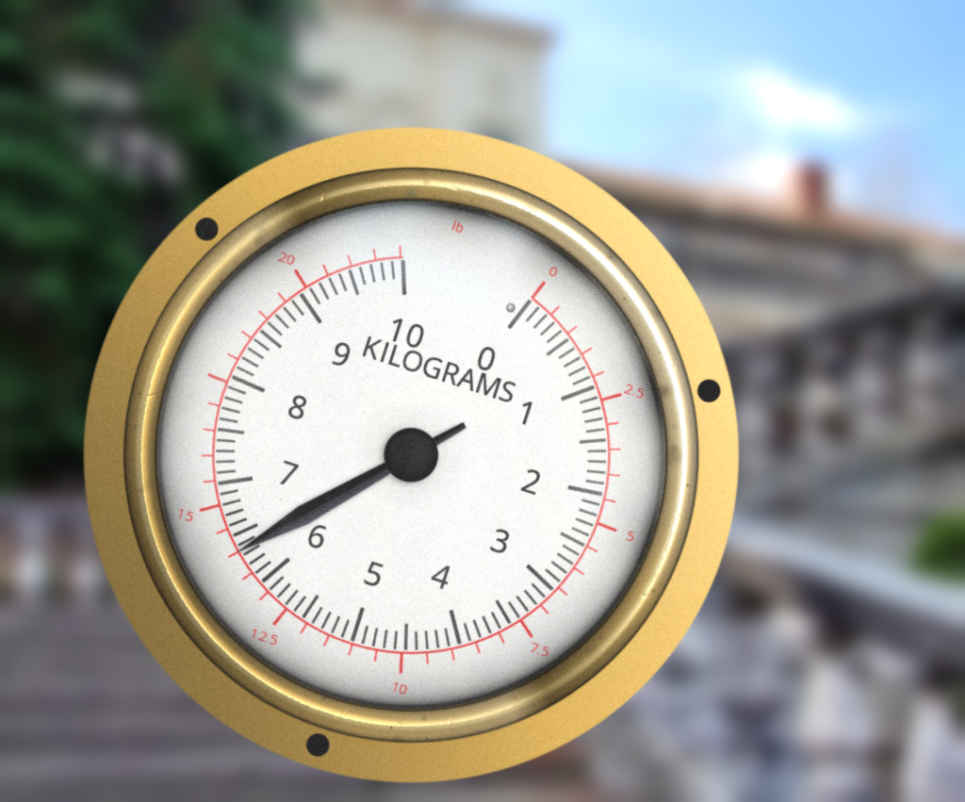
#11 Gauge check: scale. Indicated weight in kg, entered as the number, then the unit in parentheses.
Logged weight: 6.35 (kg)
